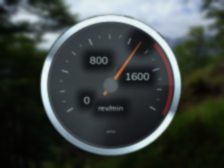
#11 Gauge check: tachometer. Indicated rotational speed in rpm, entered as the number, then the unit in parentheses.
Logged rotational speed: 1300 (rpm)
